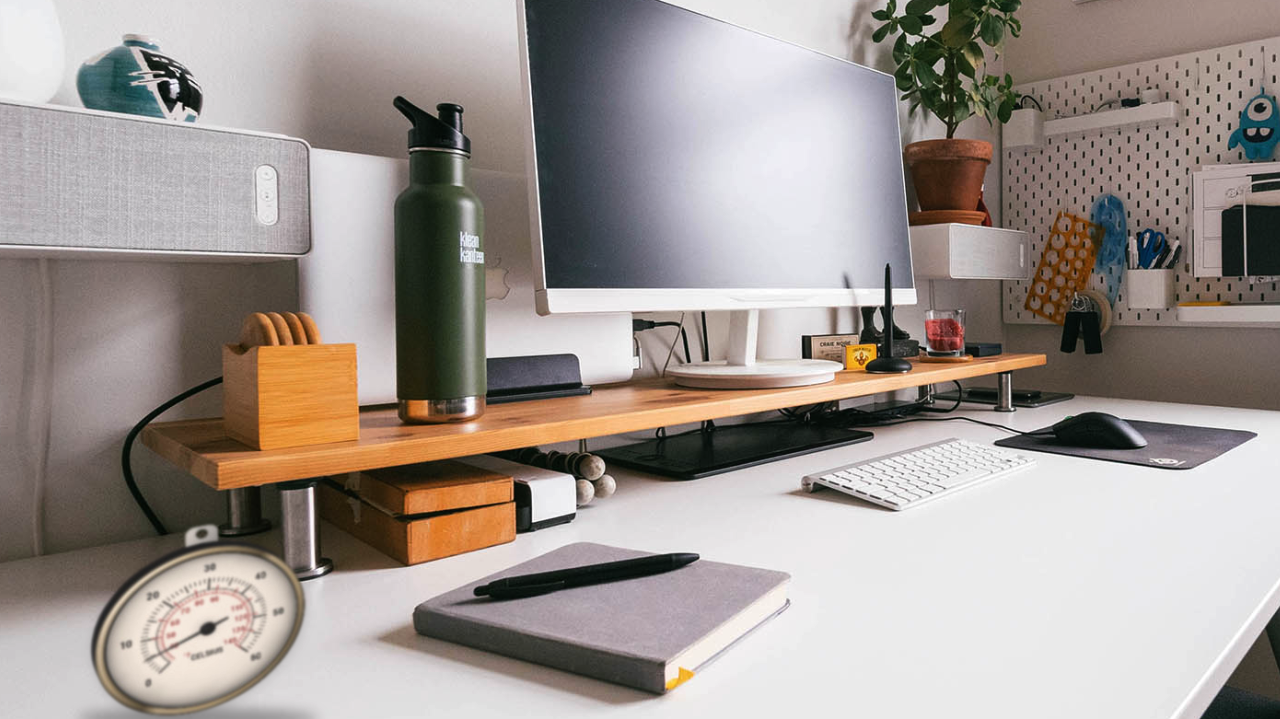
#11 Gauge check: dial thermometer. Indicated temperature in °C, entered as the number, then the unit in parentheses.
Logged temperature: 5 (°C)
